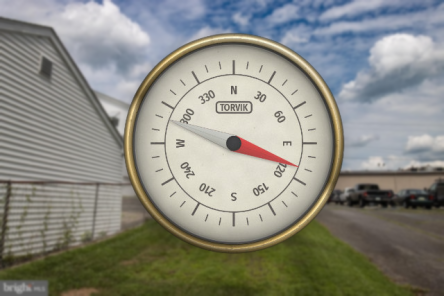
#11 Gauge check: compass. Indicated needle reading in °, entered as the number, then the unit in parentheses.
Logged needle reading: 110 (°)
